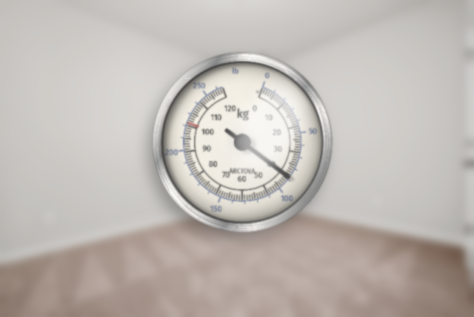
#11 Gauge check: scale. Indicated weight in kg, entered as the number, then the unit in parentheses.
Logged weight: 40 (kg)
